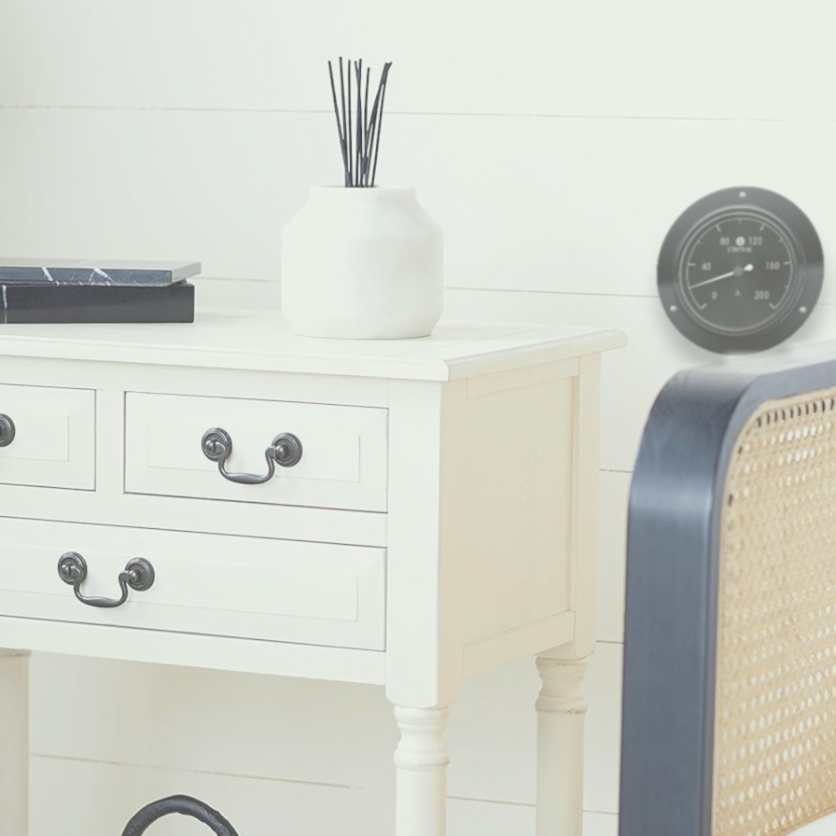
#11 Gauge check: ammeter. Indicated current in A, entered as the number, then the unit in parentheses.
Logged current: 20 (A)
